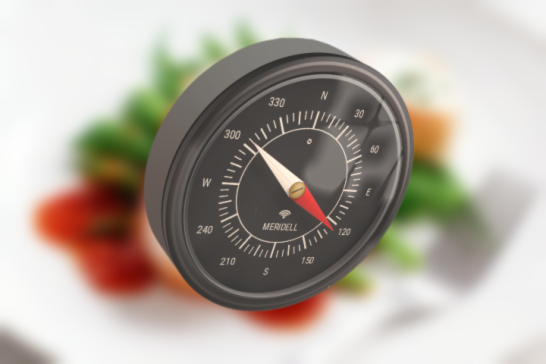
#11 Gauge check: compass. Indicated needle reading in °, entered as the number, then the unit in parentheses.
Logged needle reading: 125 (°)
